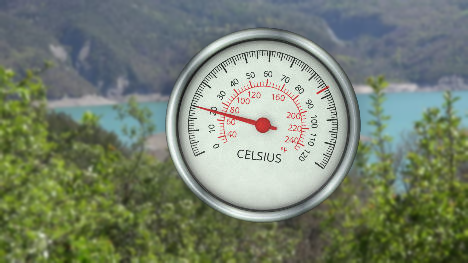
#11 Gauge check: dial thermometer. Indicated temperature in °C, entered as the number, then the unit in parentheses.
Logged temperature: 20 (°C)
